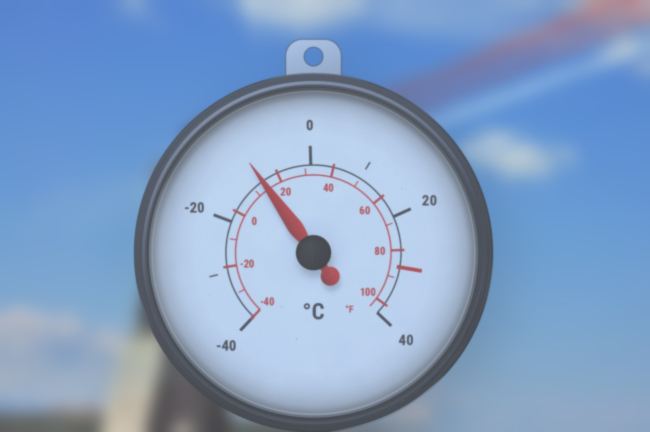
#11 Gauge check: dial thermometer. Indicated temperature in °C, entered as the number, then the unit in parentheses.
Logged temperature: -10 (°C)
